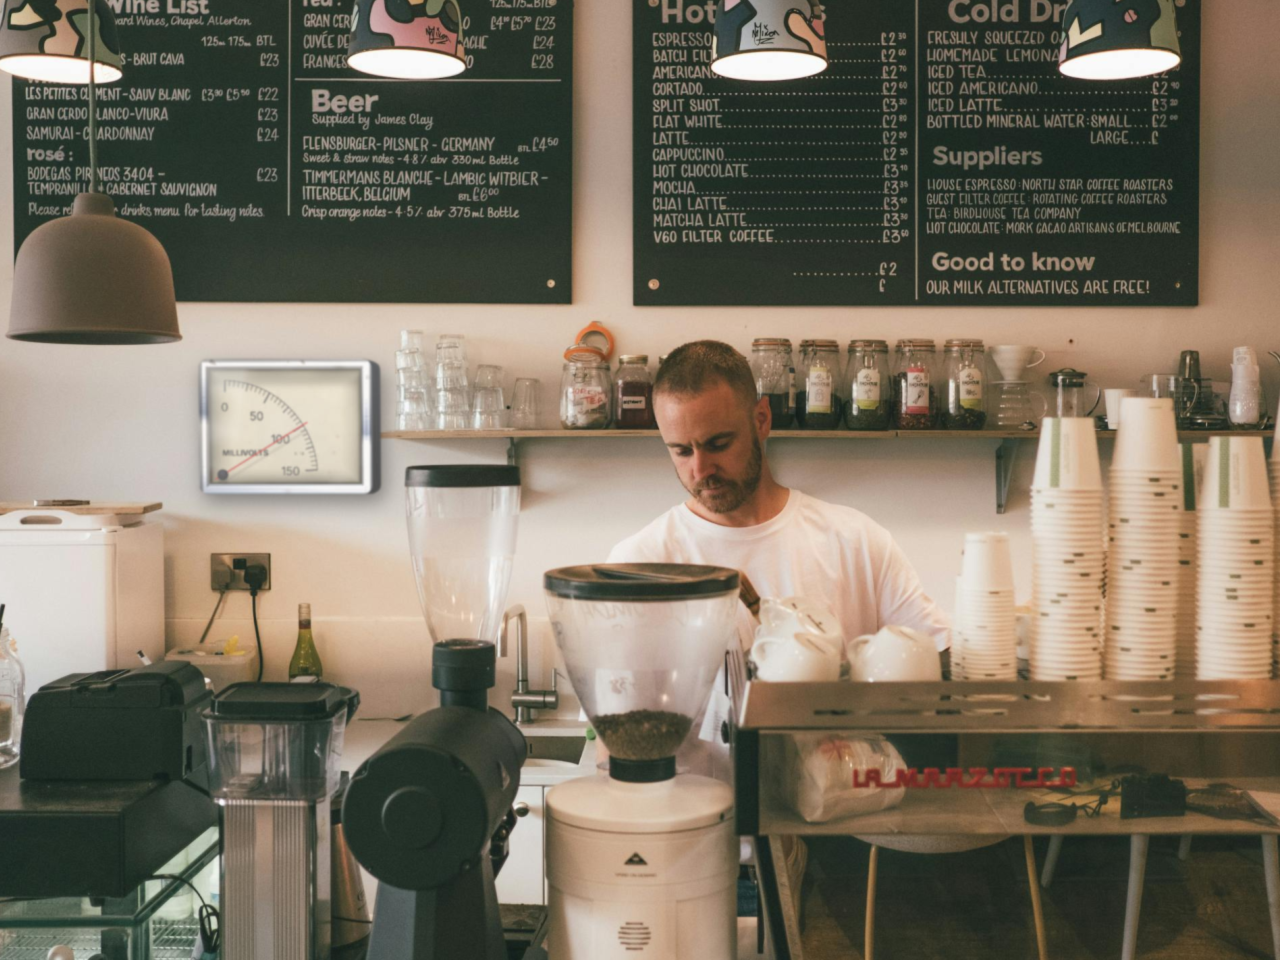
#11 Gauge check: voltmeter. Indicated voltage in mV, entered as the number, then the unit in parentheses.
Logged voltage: 100 (mV)
